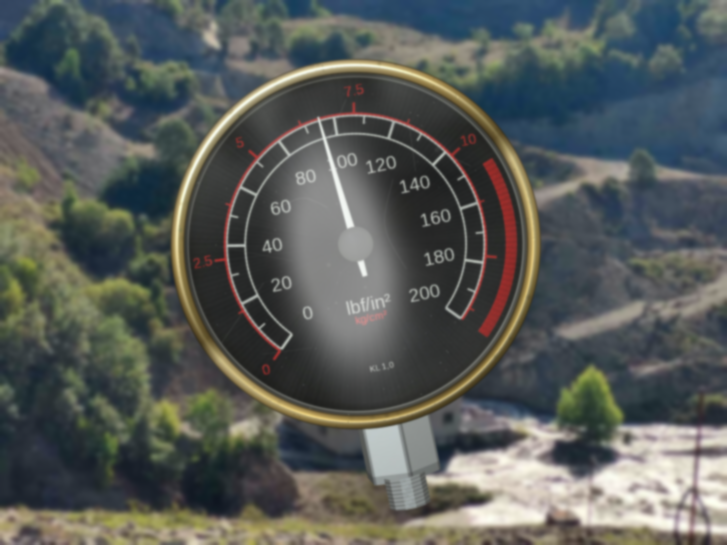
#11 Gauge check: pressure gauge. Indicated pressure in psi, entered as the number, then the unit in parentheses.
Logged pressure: 95 (psi)
